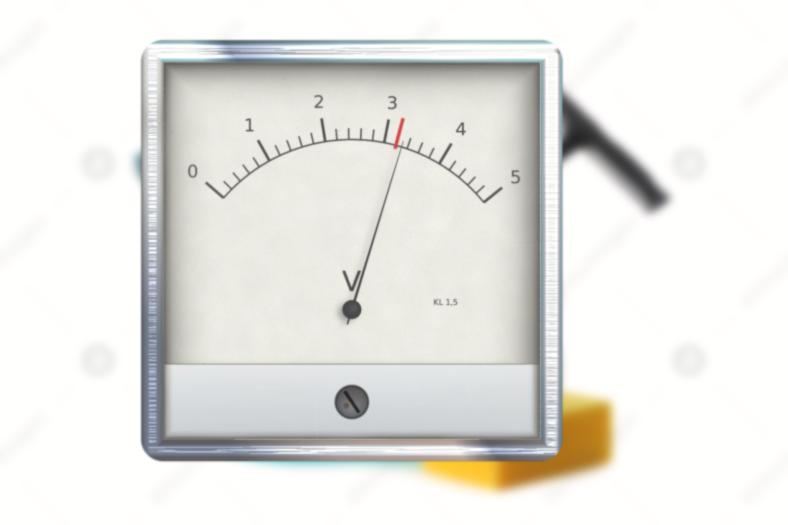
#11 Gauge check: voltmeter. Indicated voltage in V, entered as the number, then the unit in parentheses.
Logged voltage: 3.3 (V)
